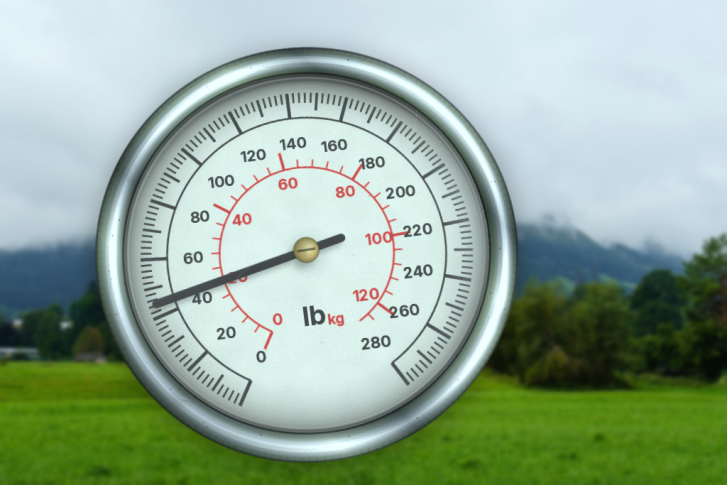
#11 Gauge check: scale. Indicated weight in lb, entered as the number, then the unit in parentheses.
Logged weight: 44 (lb)
